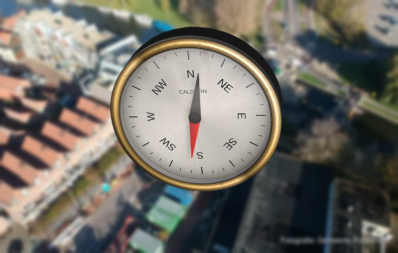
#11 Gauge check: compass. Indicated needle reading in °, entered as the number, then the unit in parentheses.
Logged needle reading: 190 (°)
